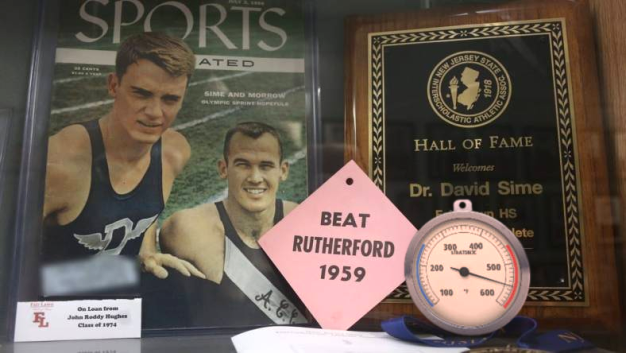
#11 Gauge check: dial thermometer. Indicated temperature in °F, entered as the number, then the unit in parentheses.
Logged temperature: 550 (°F)
